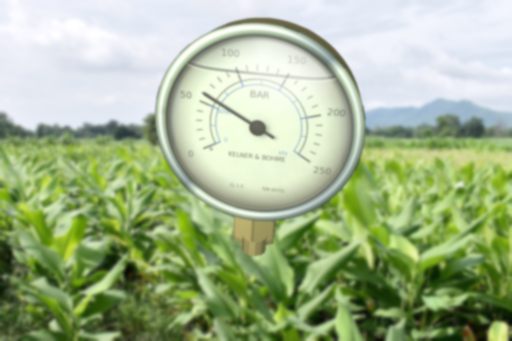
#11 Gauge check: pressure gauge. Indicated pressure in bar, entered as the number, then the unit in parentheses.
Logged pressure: 60 (bar)
